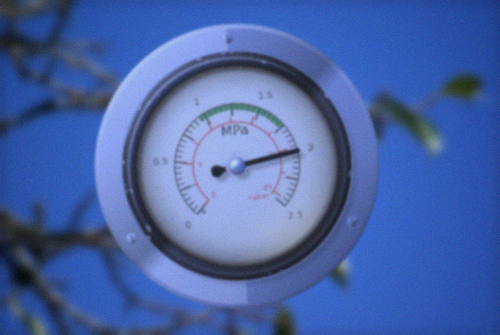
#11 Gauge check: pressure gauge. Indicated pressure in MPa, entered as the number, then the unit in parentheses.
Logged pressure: 2 (MPa)
